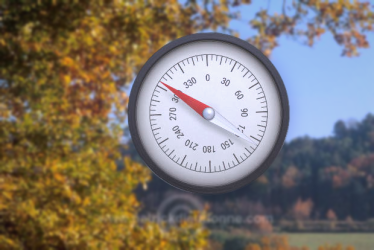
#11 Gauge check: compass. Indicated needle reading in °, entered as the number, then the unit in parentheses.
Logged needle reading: 305 (°)
